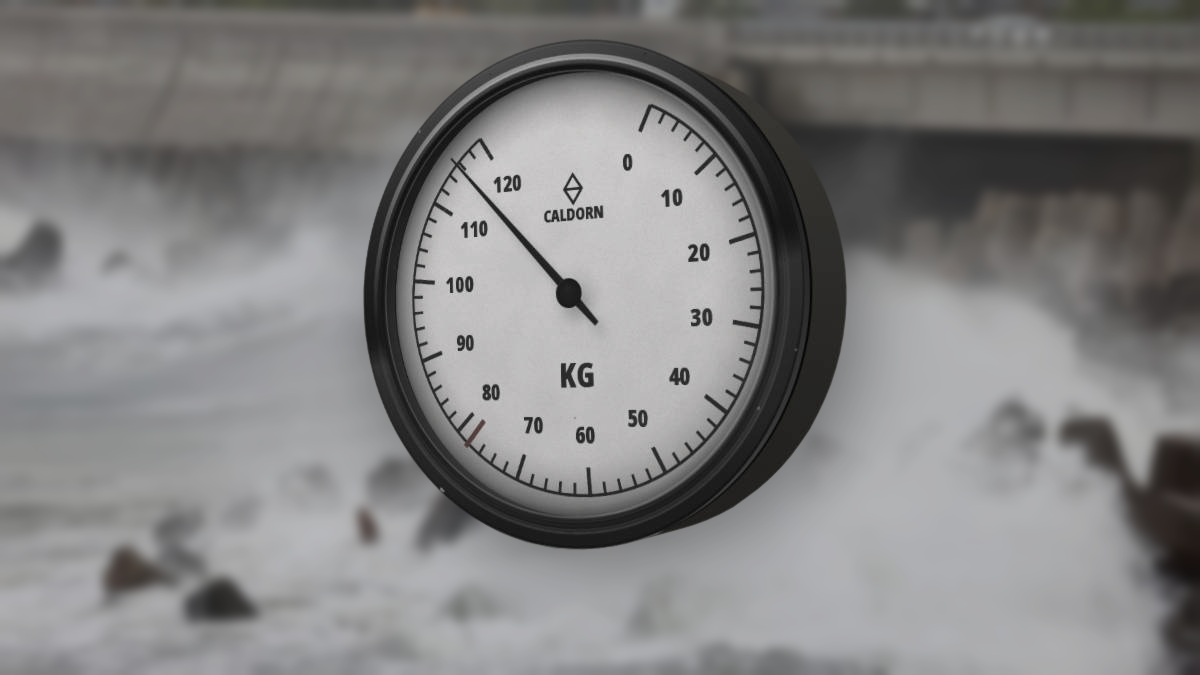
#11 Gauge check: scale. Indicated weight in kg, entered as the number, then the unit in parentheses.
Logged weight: 116 (kg)
